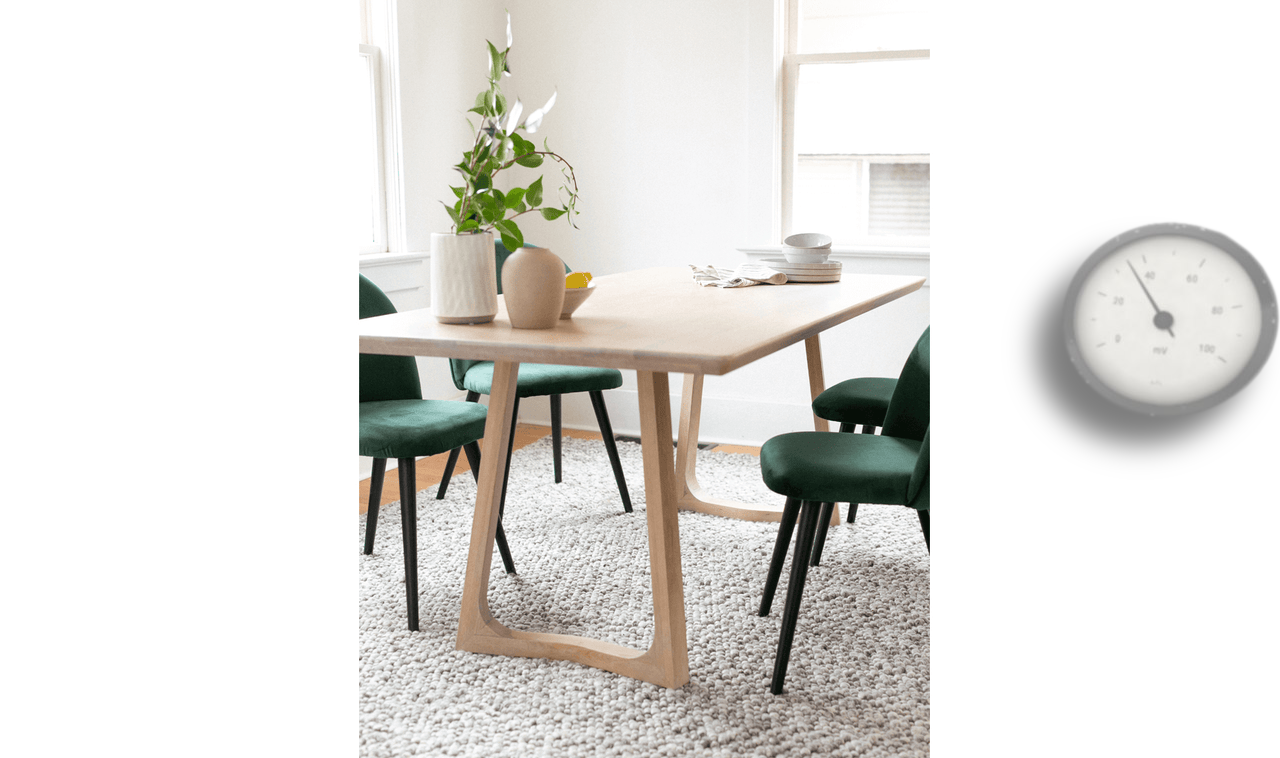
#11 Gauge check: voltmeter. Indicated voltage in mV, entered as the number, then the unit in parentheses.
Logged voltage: 35 (mV)
